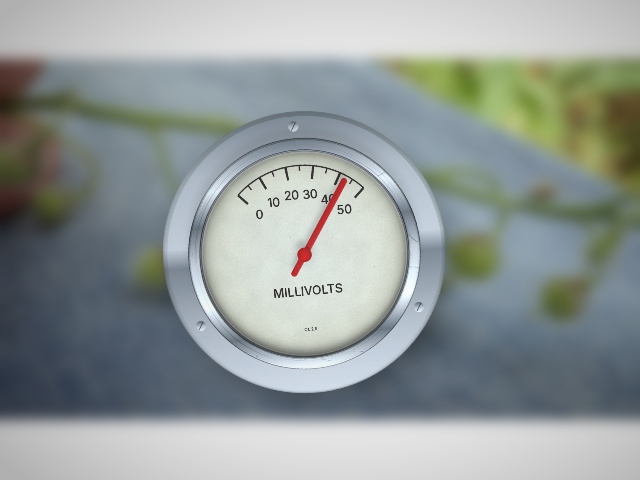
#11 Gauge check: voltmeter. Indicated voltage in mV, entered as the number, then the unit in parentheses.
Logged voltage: 42.5 (mV)
